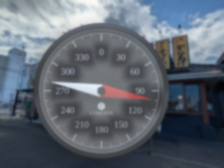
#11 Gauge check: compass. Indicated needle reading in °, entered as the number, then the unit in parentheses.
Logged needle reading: 100 (°)
